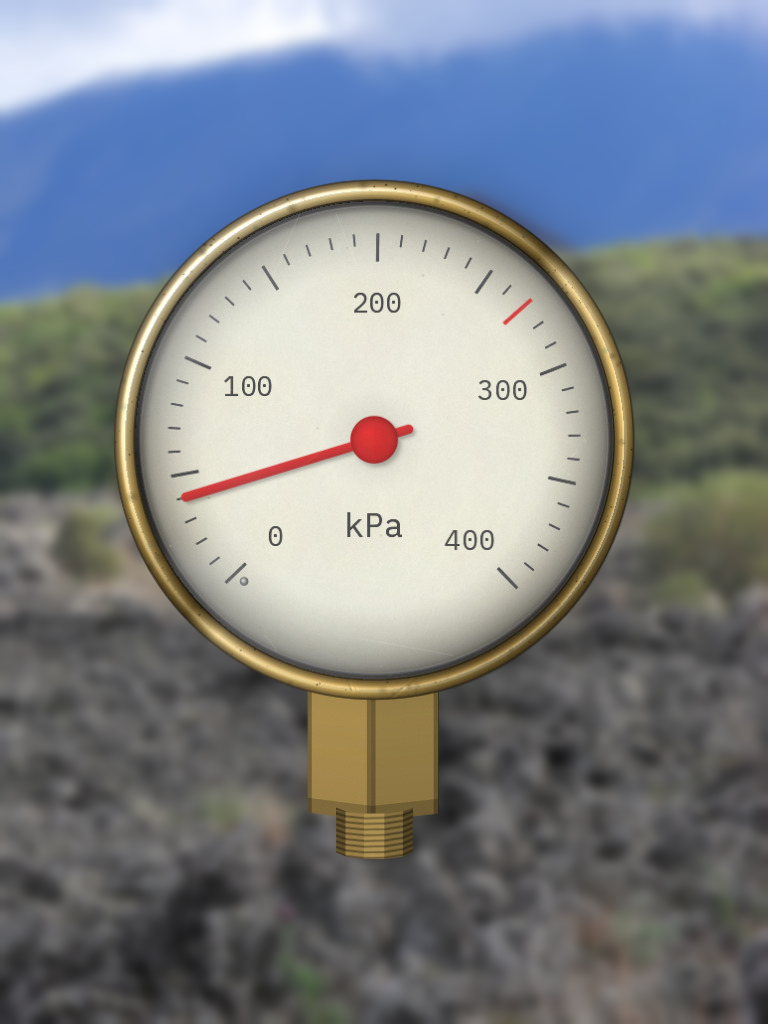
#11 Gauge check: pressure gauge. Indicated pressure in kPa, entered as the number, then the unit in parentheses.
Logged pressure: 40 (kPa)
